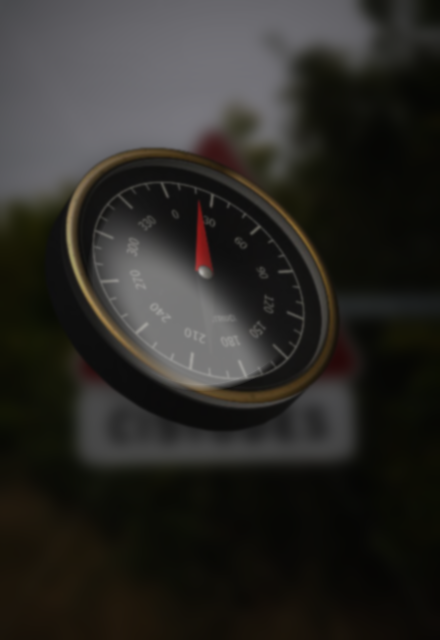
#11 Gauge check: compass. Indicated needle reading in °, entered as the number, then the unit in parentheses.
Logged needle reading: 20 (°)
